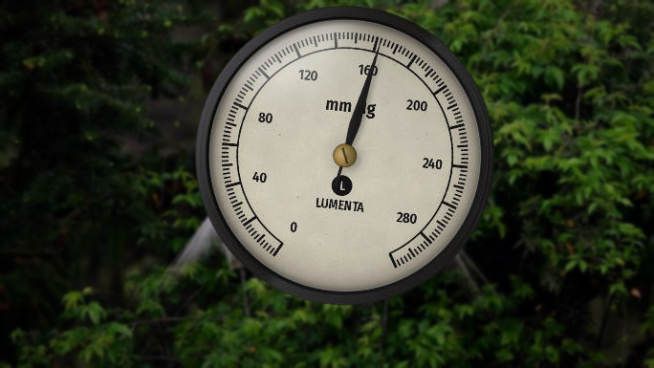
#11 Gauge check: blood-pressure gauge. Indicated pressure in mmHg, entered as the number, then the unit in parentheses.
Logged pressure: 162 (mmHg)
